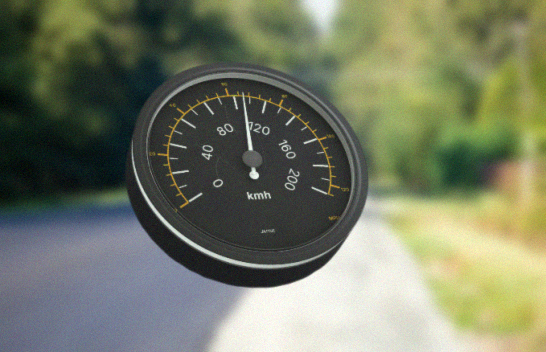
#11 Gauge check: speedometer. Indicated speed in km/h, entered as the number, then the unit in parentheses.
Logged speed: 105 (km/h)
